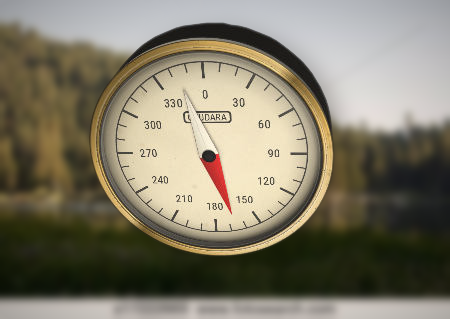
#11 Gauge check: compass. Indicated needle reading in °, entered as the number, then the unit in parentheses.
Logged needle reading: 165 (°)
